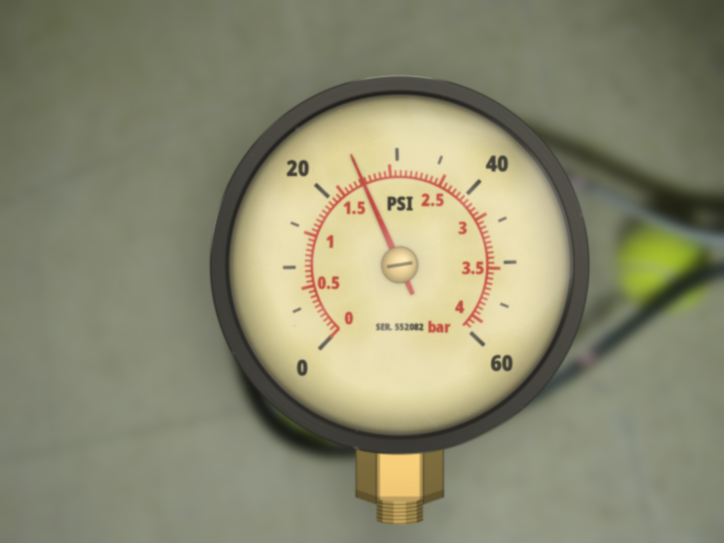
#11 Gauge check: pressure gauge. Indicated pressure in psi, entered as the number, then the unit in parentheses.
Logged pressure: 25 (psi)
